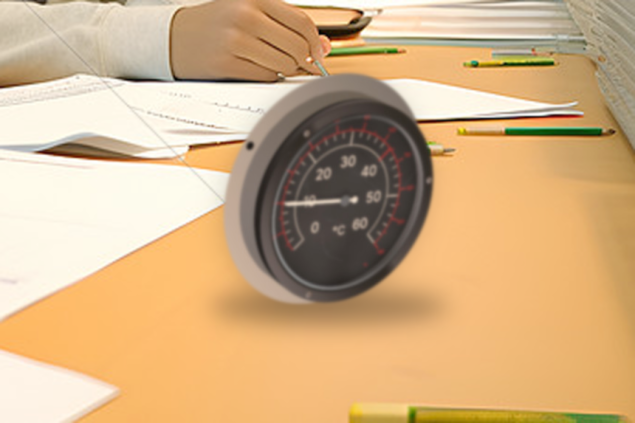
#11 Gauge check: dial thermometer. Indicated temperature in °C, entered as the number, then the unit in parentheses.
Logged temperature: 10 (°C)
